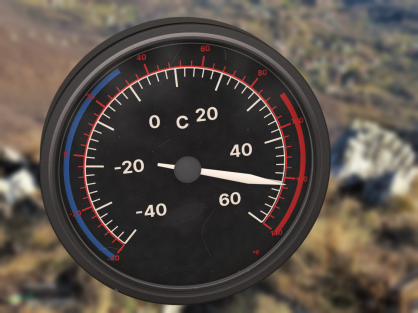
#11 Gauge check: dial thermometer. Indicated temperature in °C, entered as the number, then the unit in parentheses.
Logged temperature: 50 (°C)
